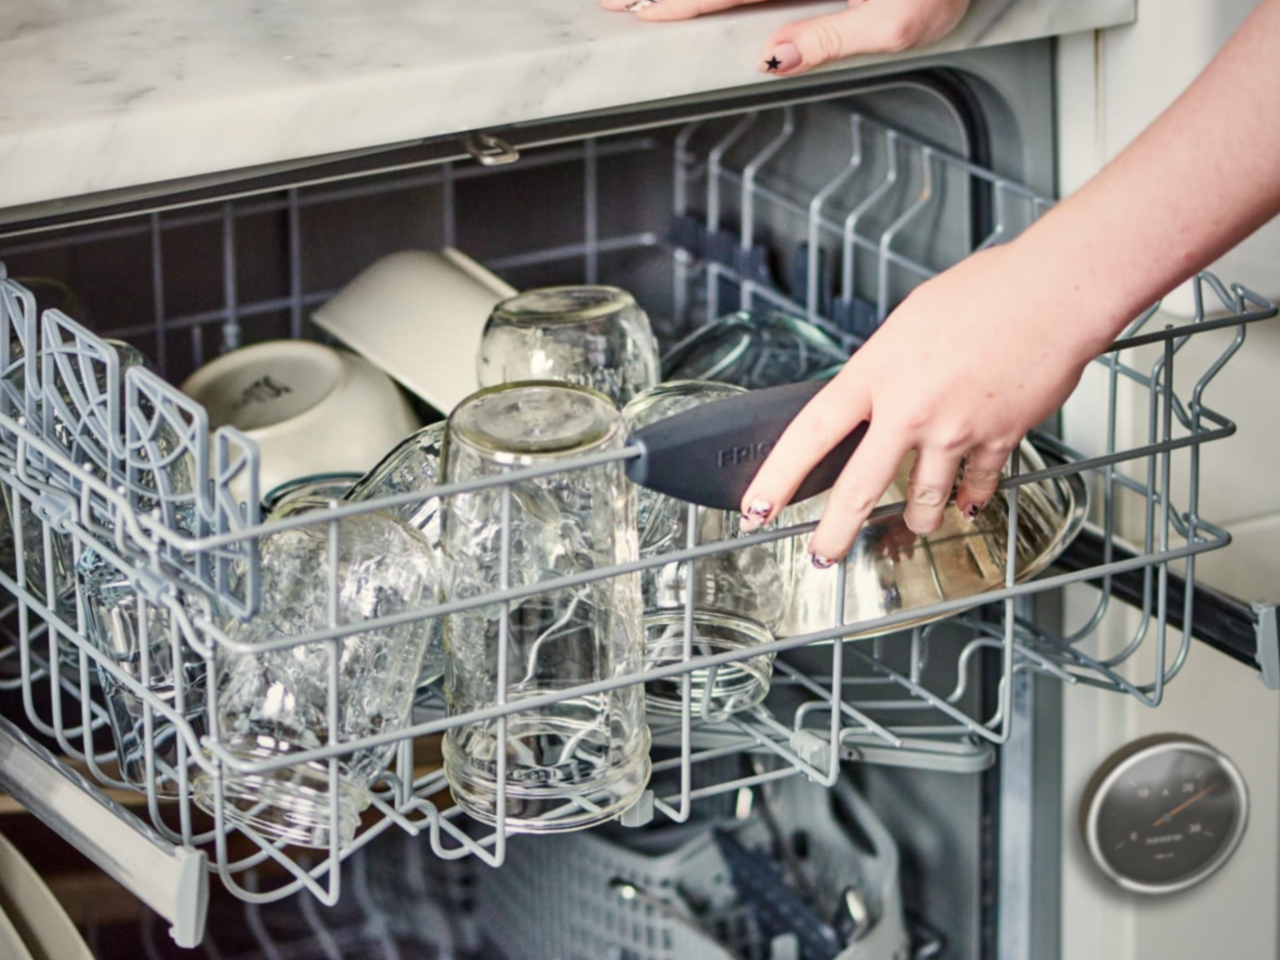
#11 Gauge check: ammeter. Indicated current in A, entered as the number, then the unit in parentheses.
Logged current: 22.5 (A)
